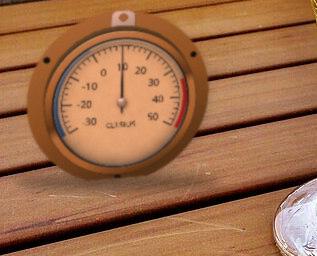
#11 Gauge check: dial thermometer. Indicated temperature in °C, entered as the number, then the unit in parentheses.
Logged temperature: 10 (°C)
